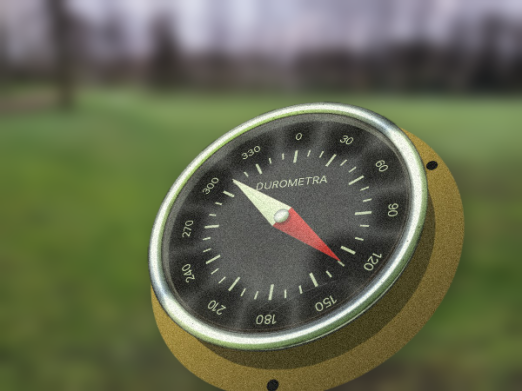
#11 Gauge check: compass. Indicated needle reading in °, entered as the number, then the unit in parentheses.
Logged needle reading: 130 (°)
